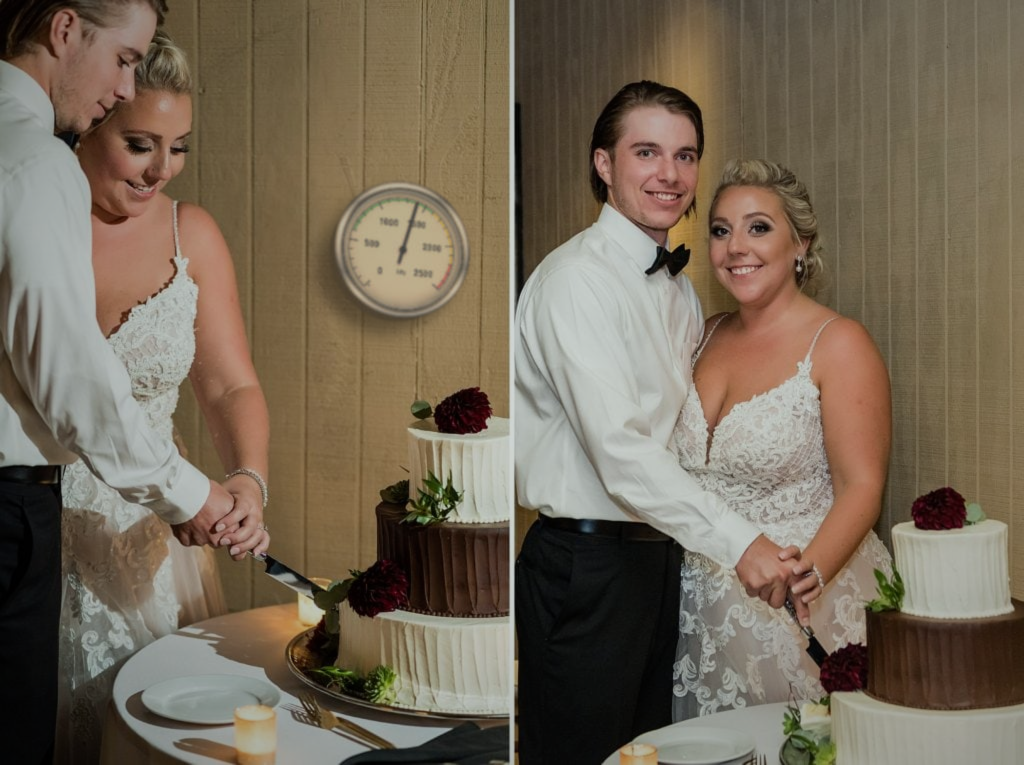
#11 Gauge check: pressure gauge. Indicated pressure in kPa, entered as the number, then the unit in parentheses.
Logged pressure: 1400 (kPa)
